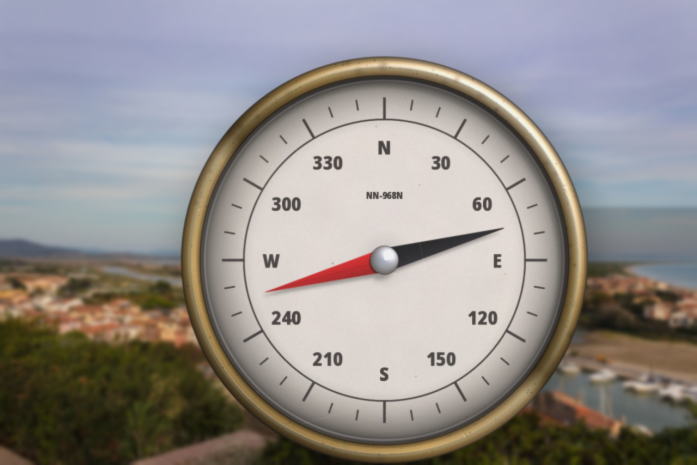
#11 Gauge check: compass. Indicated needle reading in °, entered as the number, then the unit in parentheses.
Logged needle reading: 255 (°)
